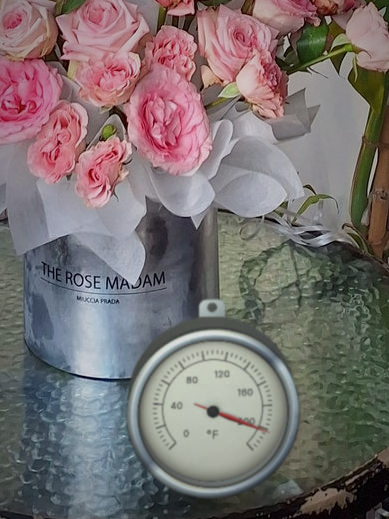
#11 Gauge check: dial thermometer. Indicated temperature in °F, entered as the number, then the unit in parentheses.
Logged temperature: 200 (°F)
